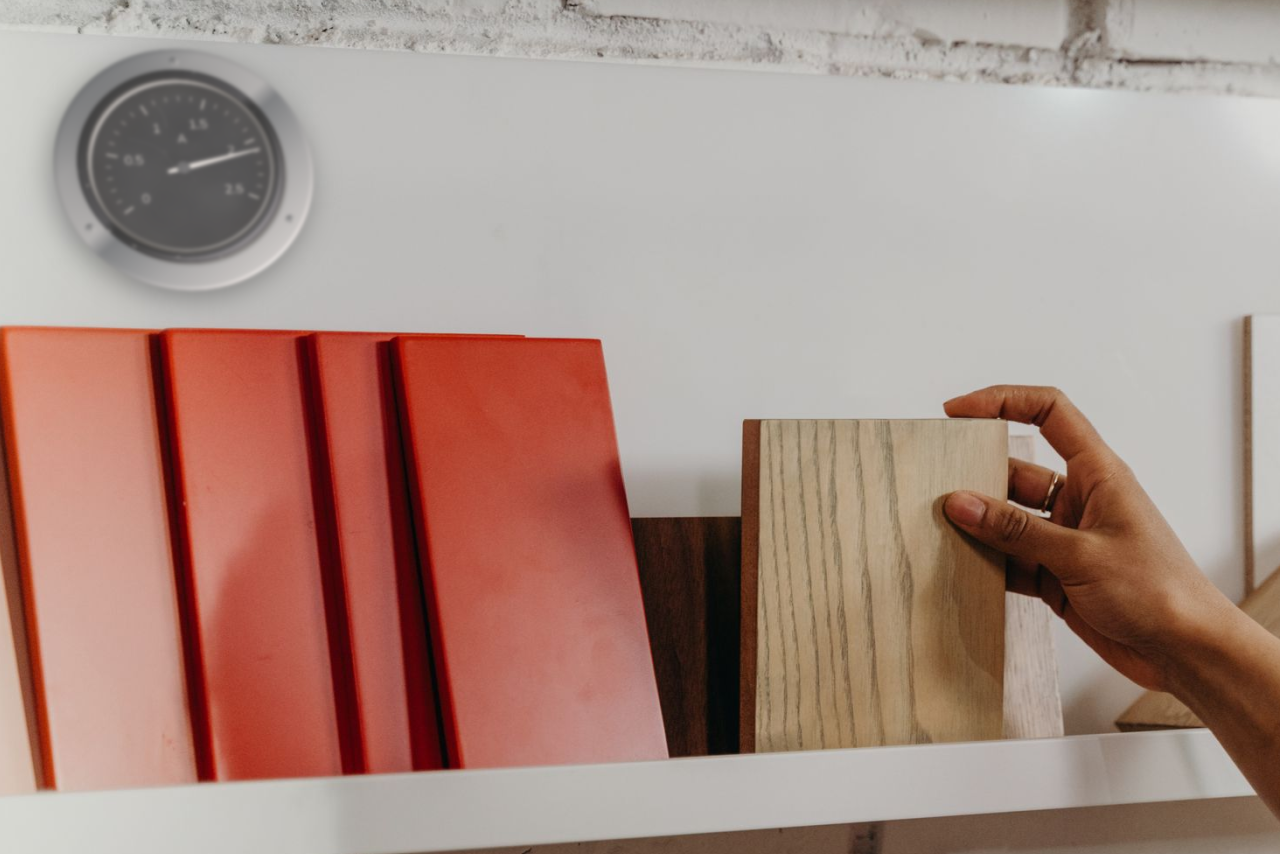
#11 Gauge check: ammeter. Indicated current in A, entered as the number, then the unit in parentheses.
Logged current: 2.1 (A)
